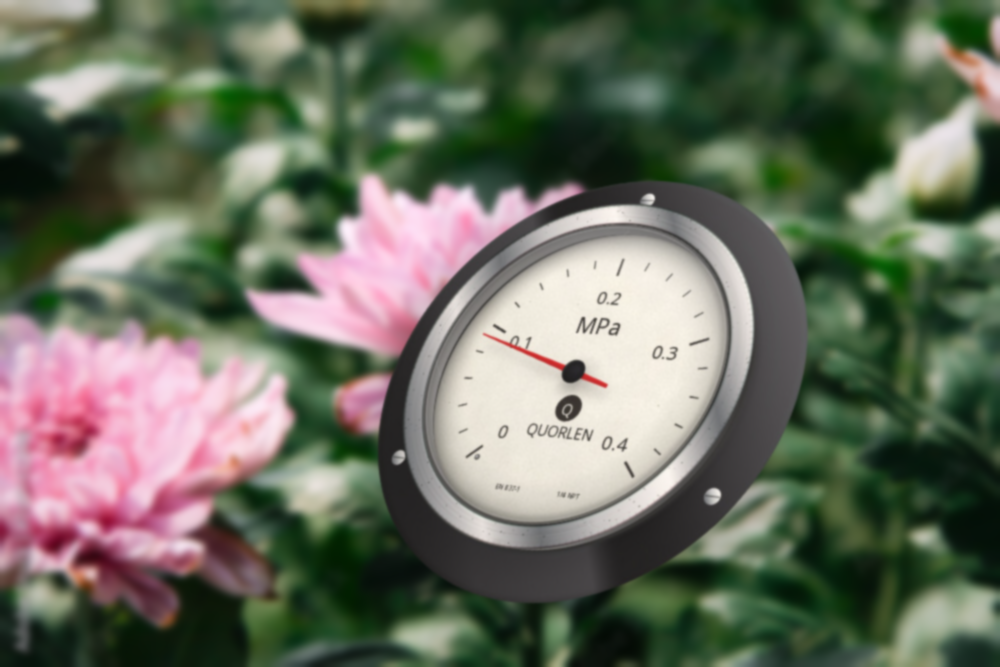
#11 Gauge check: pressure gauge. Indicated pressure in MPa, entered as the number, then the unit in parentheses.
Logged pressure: 0.09 (MPa)
